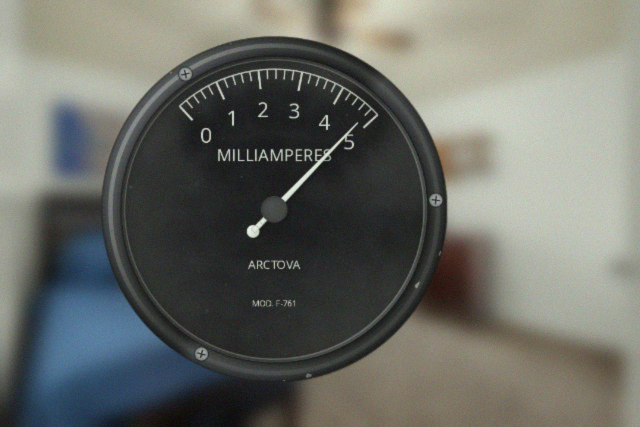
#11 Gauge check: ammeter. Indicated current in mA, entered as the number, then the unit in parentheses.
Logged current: 4.8 (mA)
